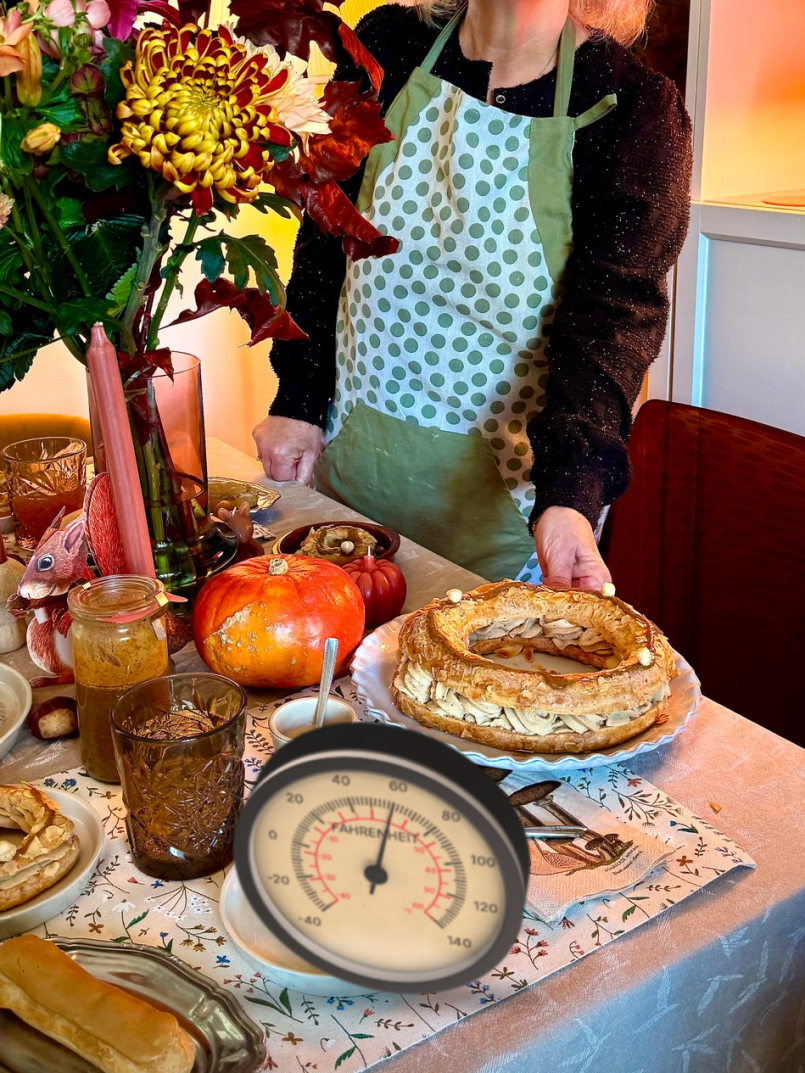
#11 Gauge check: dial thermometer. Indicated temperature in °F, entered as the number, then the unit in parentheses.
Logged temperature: 60 (°F)
